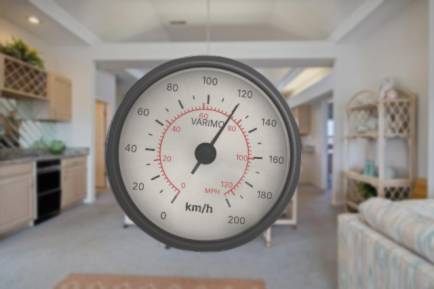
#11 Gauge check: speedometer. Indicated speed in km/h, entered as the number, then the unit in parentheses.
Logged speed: 120 (km/h)
